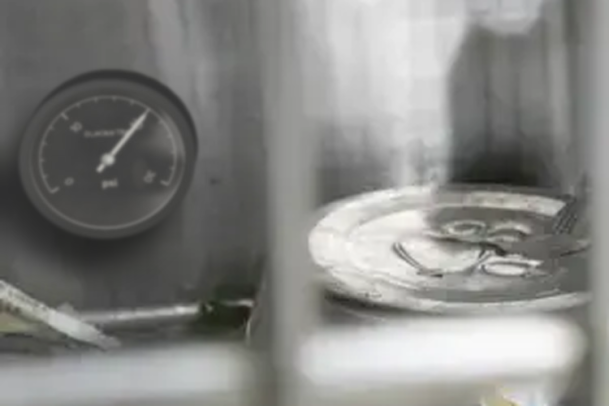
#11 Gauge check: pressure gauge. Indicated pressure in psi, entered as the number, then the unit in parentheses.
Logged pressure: 20 (psi)
